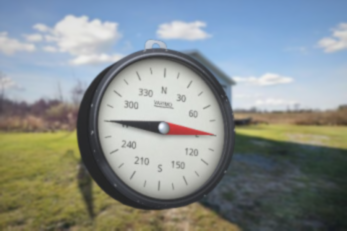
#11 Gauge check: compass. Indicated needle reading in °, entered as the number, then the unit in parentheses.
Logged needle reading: 90 (°)
